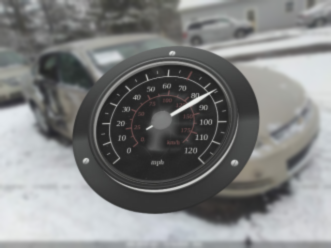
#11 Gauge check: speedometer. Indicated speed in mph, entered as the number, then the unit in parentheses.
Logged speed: 85 (mph)
